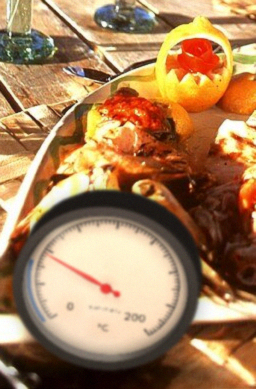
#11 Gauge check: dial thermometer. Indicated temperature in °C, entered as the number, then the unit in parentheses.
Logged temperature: 50 (°C)
